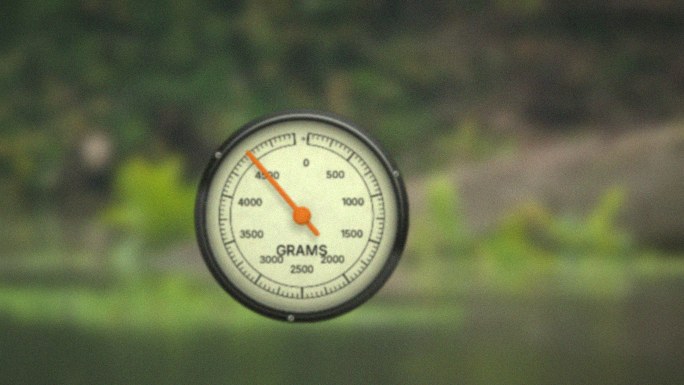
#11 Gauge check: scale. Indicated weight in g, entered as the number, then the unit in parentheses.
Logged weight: 4500 (g)
